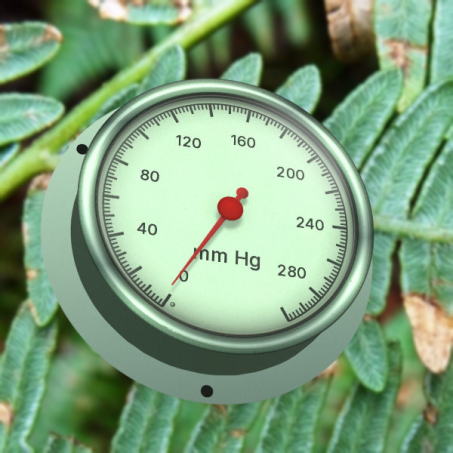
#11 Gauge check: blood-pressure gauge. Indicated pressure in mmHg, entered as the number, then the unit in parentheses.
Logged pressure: 2 (mmHg)
